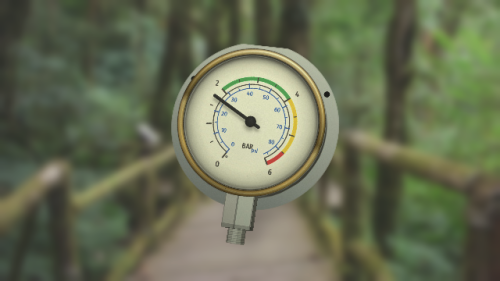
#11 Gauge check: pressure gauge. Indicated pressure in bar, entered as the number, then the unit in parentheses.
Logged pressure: 1.75 (bar)
